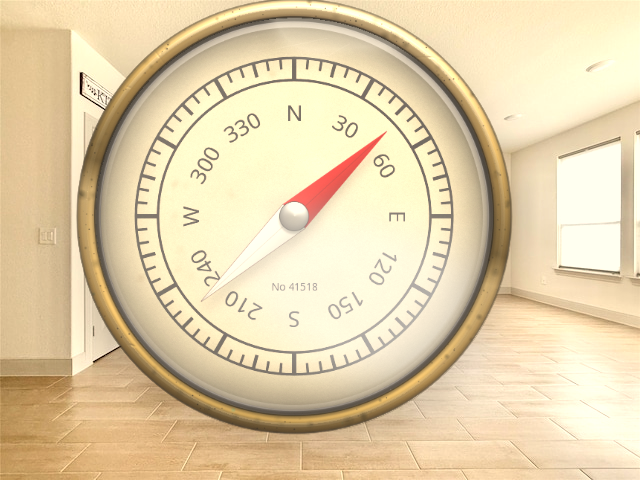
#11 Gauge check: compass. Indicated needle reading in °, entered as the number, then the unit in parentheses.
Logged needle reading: 47.5 (°)
